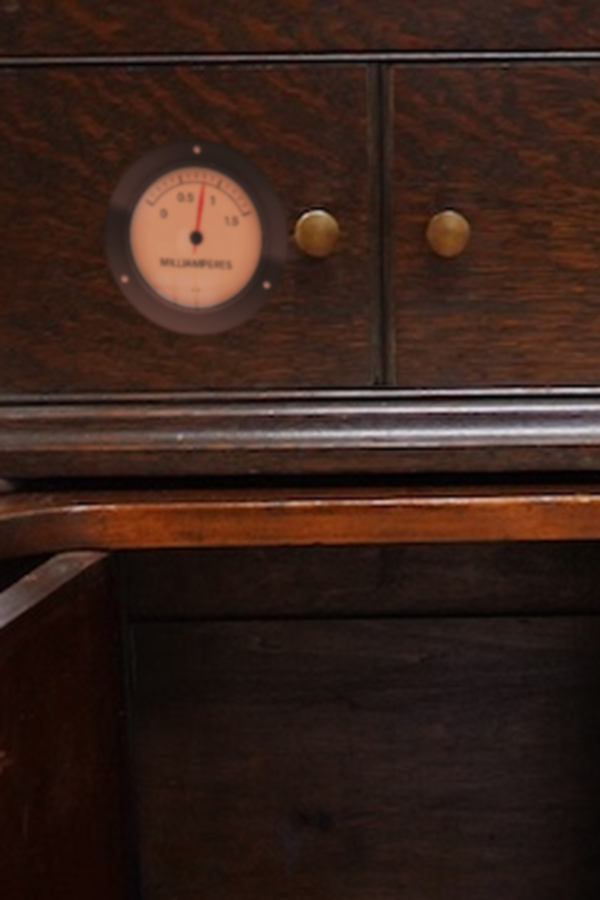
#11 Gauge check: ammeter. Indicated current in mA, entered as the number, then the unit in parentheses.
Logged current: 0.8 (mA)
